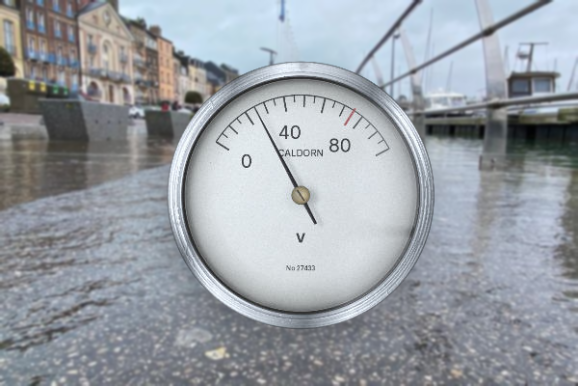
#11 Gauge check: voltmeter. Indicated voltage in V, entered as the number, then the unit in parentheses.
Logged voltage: 25 (V)
